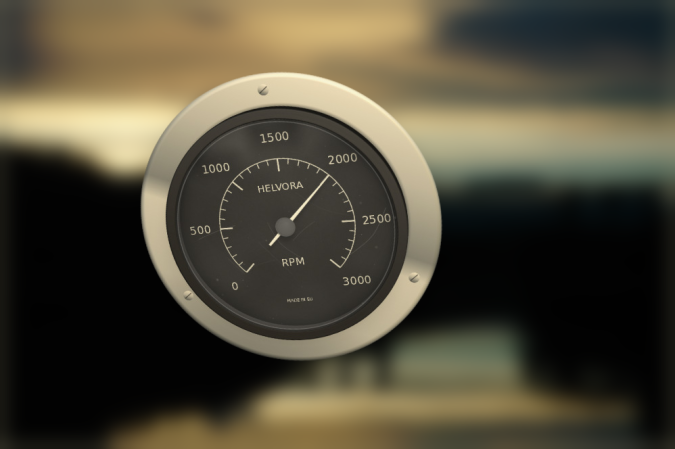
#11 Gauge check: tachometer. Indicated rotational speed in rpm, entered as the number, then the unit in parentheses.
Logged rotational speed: 2000 (rpm)
